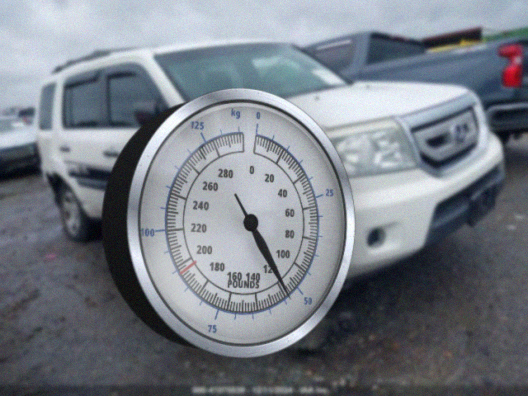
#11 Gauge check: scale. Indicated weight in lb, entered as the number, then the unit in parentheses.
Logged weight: 120 (lb)
